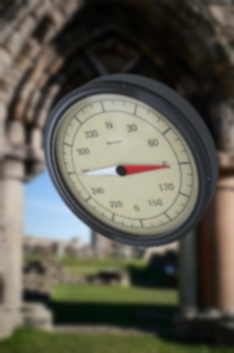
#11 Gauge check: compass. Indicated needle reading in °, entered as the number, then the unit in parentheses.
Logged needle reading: 90 (°)
